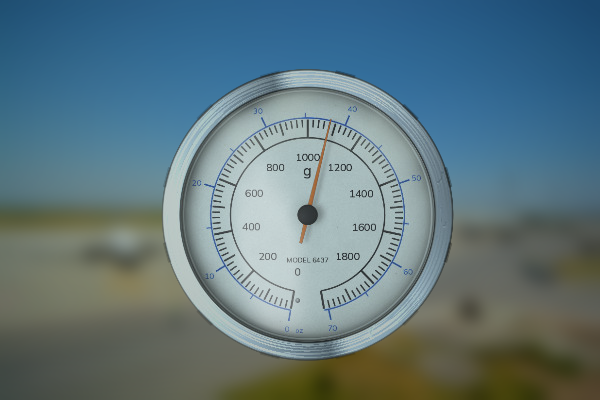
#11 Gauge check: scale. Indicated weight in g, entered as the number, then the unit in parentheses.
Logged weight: 1080 (g)
